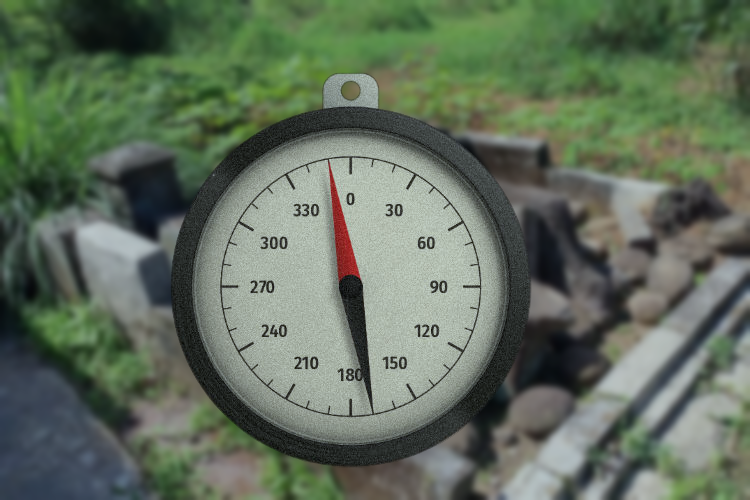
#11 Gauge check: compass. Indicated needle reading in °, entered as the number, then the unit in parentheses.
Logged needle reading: 350 (°)
